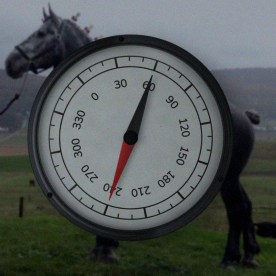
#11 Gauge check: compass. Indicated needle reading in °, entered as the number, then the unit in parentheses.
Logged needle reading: 240 (°)
